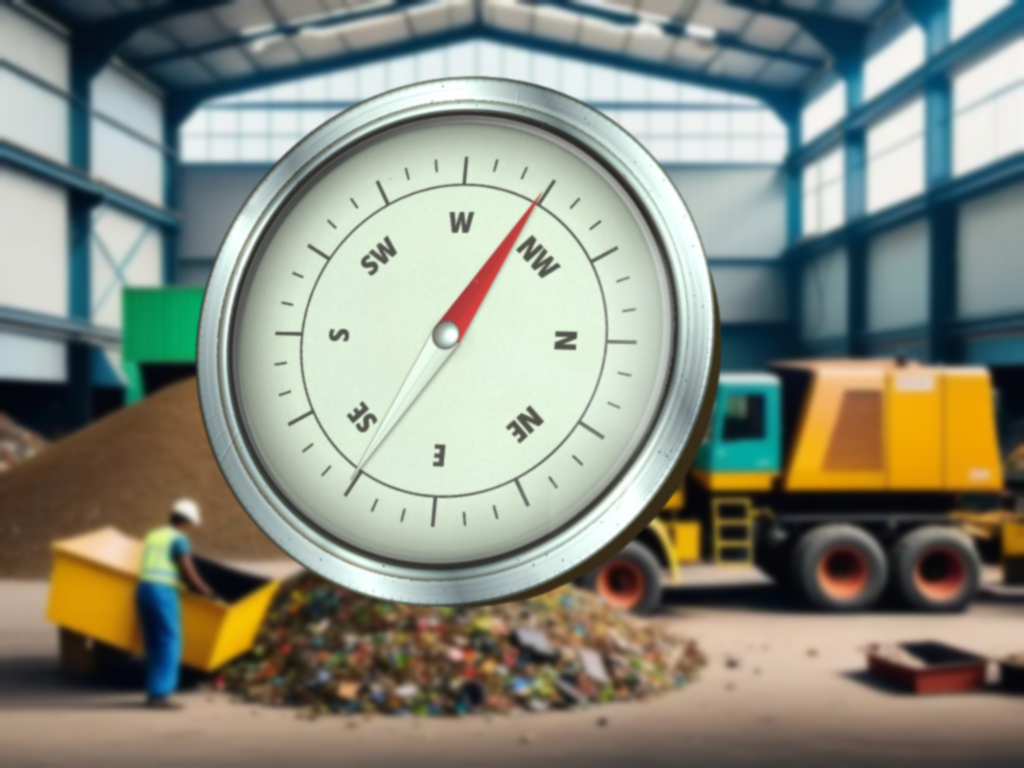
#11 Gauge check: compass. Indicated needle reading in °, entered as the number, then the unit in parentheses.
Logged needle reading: 300 (°)
